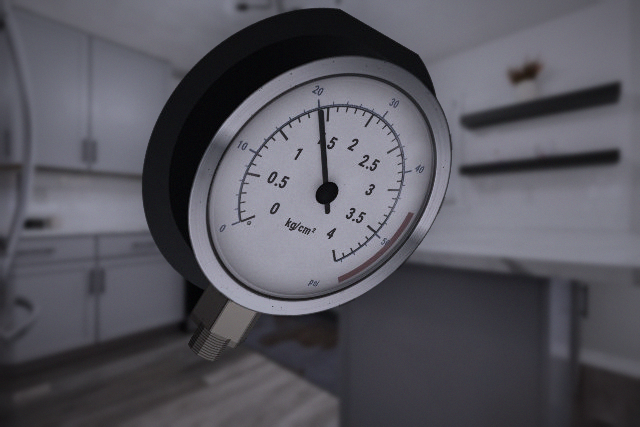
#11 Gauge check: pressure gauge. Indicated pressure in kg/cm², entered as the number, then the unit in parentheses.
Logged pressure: 1.4 (kg/cm²)
